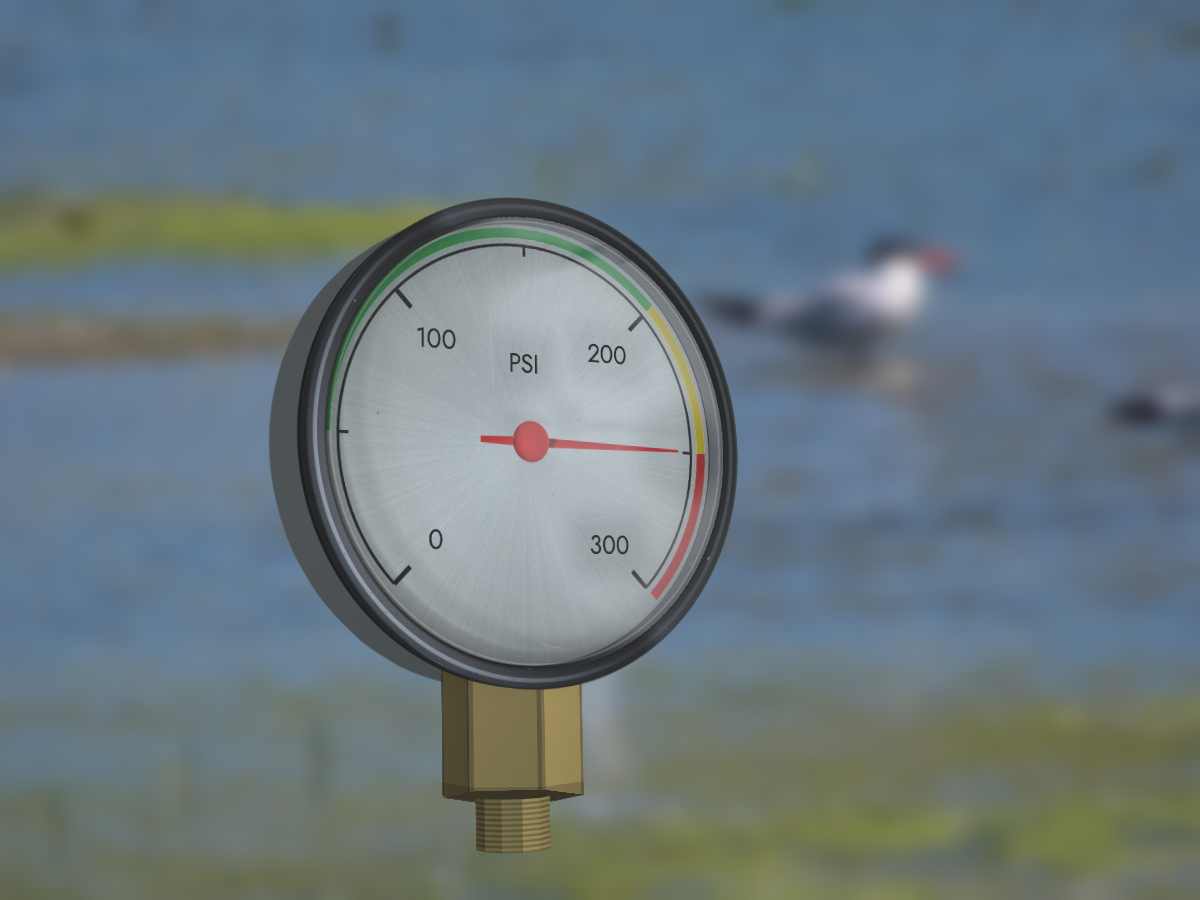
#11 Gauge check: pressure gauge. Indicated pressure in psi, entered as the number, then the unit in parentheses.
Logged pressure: 250 (psi)
